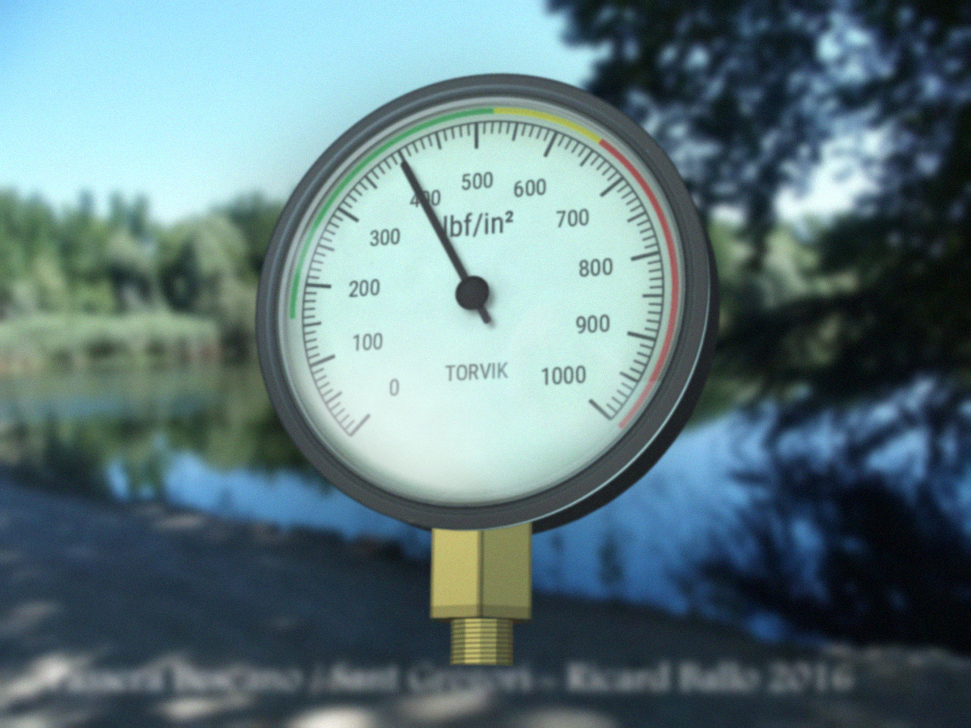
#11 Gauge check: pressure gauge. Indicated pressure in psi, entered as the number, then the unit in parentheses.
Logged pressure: 400 (psi)
